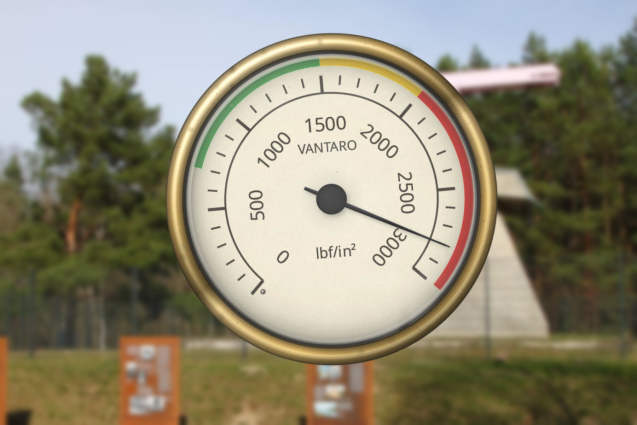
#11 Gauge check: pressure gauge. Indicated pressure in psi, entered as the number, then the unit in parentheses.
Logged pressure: 2800 (psi)
